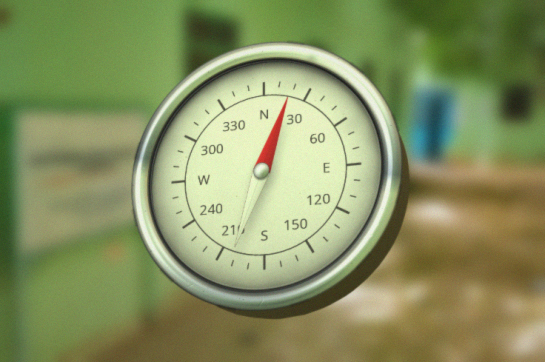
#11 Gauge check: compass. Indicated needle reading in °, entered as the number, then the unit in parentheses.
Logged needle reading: 20 (°)
